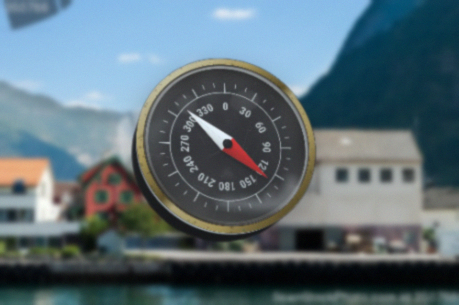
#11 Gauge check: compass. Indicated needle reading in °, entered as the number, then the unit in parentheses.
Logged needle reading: 130 (°)
